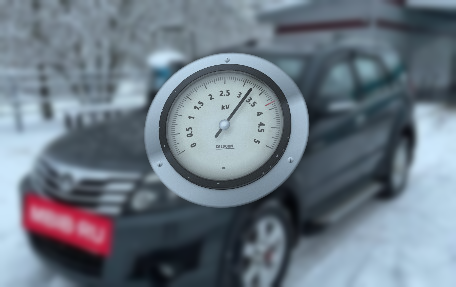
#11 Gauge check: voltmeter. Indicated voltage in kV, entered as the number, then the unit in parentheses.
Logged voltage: 3.25 (kV)
